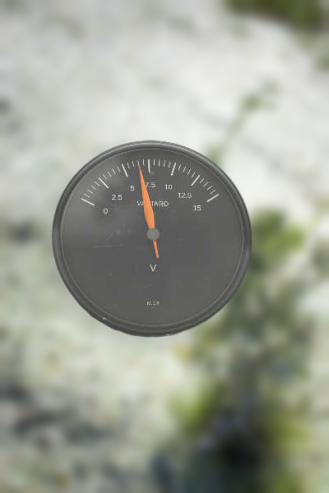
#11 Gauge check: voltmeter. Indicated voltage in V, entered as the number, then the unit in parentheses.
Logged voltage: 6.5 (V)
